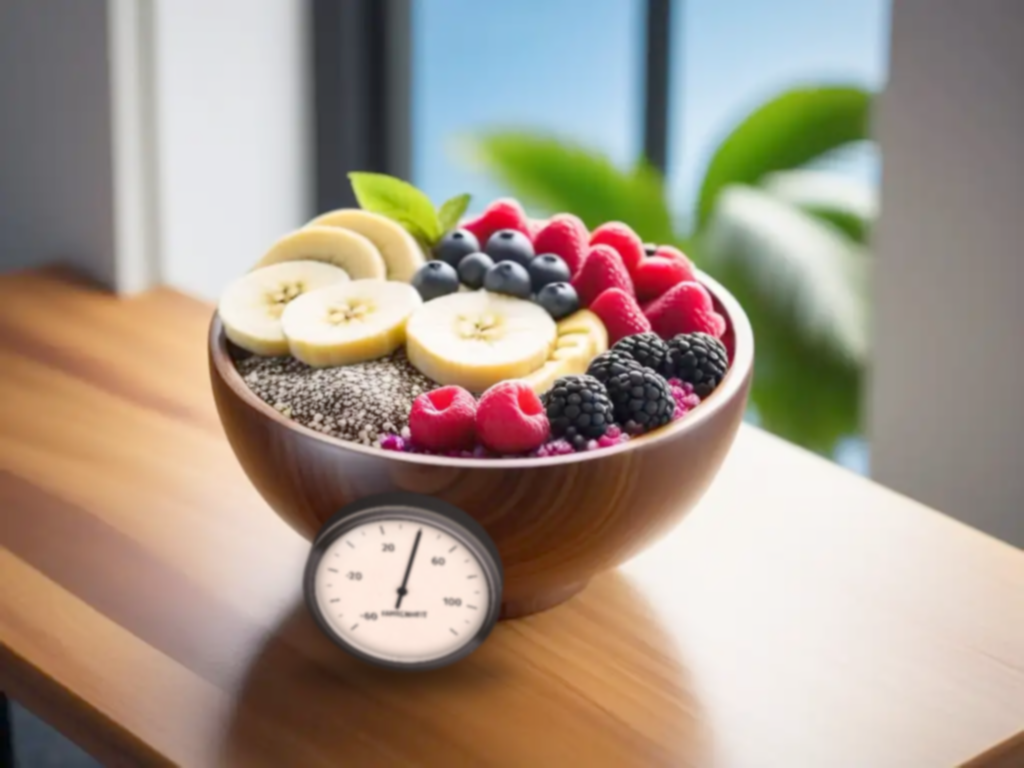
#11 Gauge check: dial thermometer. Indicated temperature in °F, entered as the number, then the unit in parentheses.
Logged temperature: 40 (°F)
